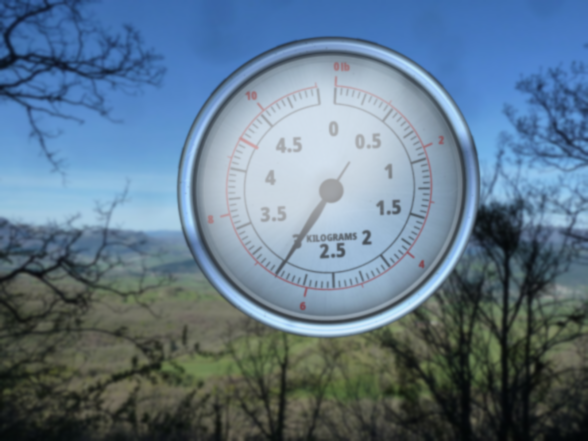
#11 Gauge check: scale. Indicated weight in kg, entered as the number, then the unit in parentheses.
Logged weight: 3 (kg)
